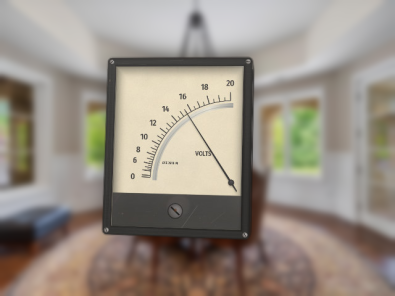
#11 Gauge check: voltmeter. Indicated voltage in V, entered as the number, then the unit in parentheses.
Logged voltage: 15.5 (V)
